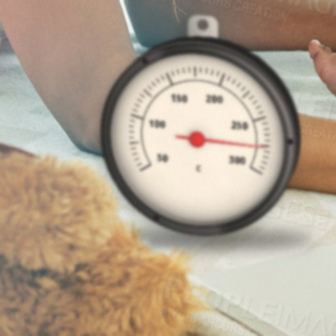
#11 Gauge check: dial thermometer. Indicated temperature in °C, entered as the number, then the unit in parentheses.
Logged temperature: 275 (°C)
